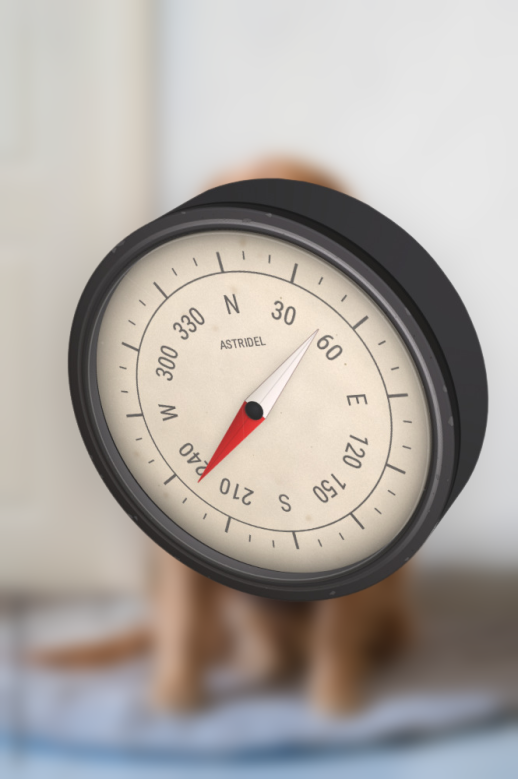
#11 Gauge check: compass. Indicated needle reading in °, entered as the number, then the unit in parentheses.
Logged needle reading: 230 (°)
